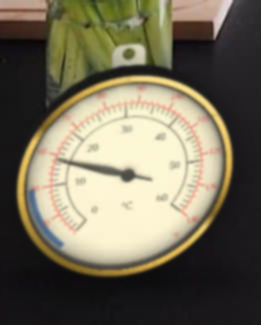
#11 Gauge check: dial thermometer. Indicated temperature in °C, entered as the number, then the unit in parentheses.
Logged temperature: 15 (°C)
